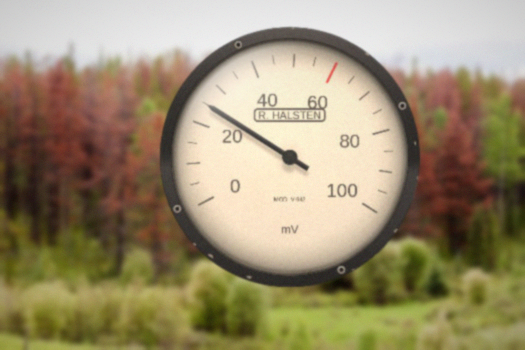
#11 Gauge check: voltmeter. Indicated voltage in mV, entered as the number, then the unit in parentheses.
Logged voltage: 25 (mV)
